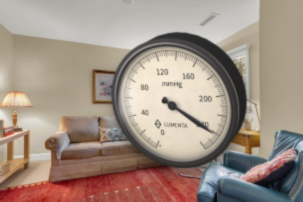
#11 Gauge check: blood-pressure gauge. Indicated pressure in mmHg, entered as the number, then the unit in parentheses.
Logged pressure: 240 (mmHg)
